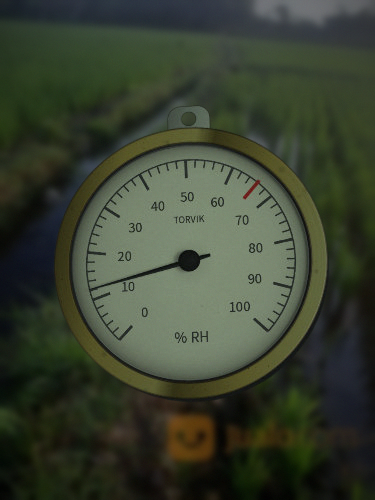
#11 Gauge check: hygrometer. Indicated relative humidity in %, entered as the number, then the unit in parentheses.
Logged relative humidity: 12 (%)
